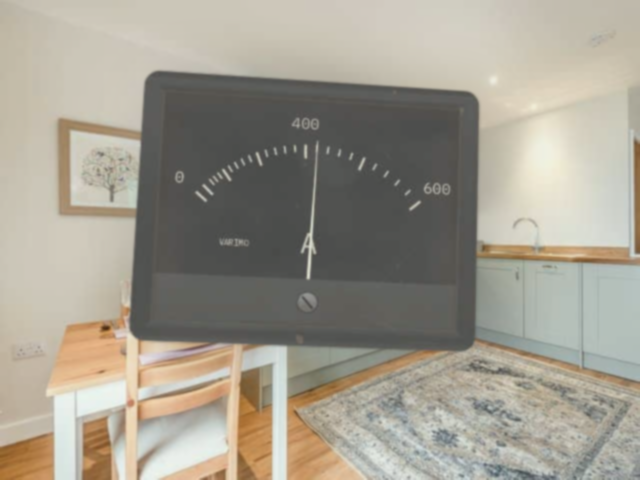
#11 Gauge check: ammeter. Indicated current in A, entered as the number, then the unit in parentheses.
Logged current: 420 (A)
